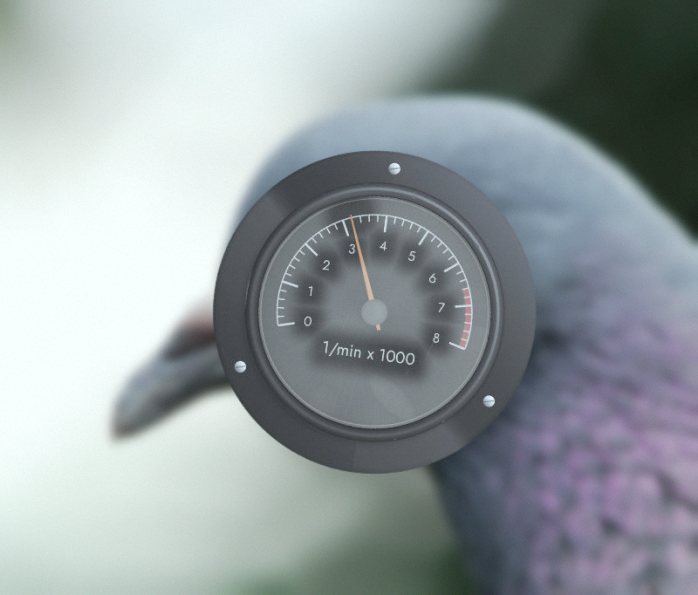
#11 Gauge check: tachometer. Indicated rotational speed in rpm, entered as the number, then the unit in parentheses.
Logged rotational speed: 3200 (rpm)
